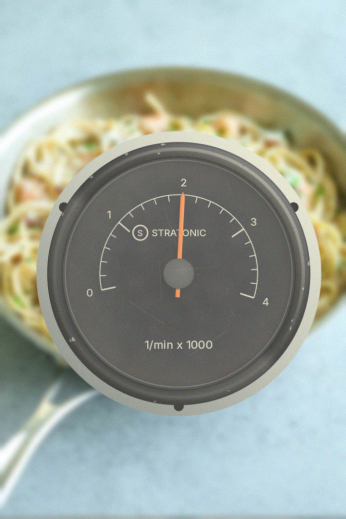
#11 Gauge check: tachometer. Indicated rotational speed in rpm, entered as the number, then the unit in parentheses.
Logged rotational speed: 2000 (rpm)
